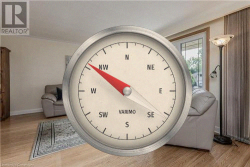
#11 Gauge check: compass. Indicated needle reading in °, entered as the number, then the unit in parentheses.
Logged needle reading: 305 (°)
